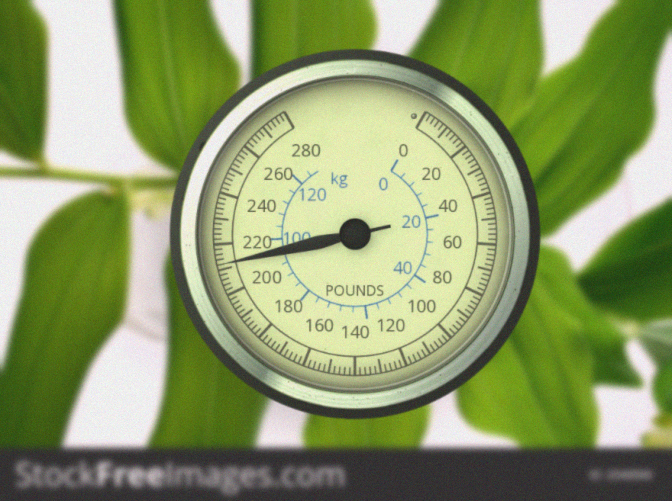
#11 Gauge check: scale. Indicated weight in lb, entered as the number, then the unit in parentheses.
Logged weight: 212 (lb)
